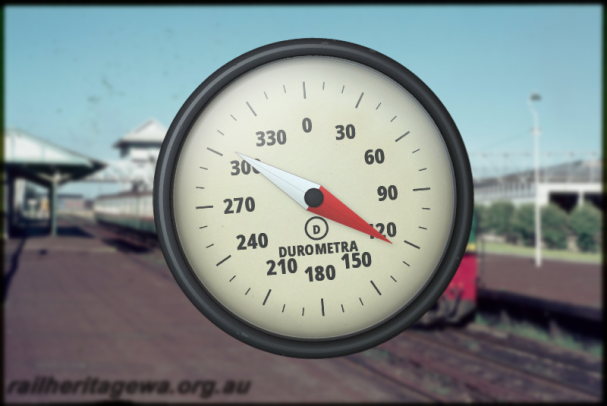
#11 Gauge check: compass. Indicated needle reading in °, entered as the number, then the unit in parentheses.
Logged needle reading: 125 (°)
